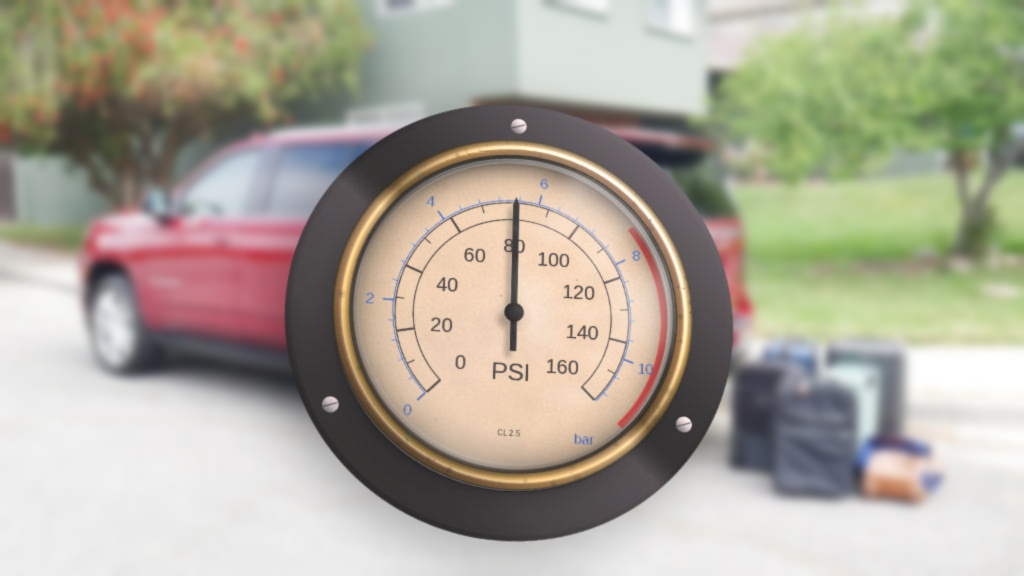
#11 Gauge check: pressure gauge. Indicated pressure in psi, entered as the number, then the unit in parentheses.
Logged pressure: 80 (psi)
